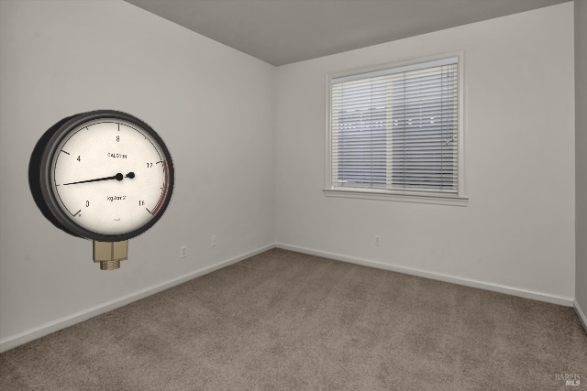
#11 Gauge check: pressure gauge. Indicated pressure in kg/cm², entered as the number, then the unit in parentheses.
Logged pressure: 2 (kg/cm²)
